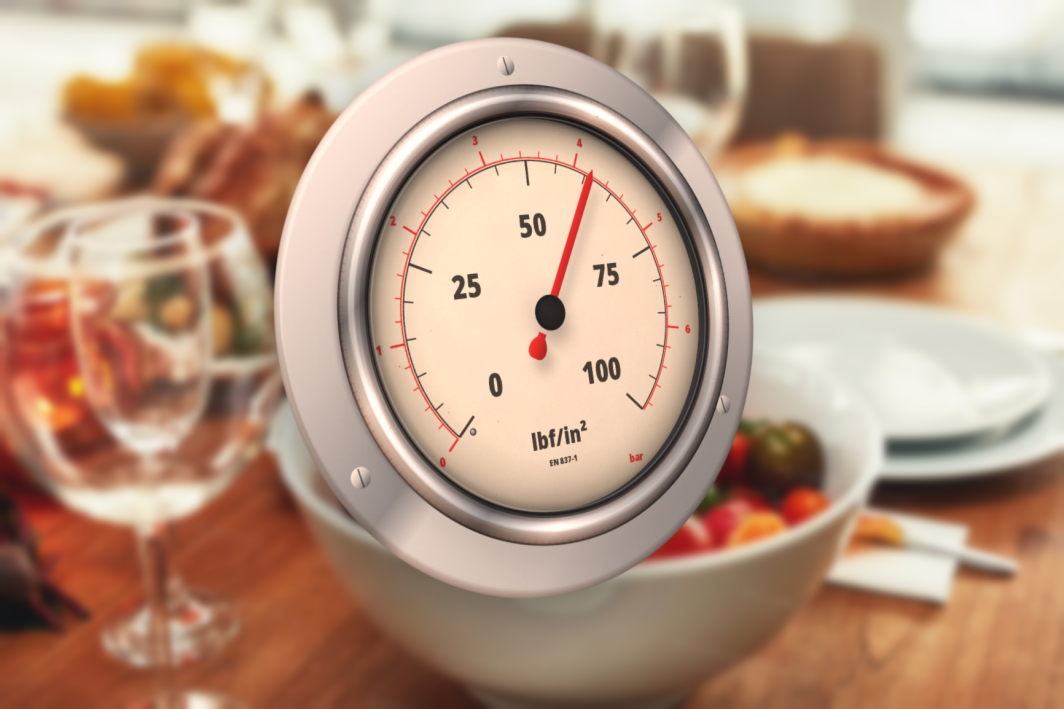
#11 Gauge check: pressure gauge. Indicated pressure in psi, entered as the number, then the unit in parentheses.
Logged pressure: 60 (psi)
